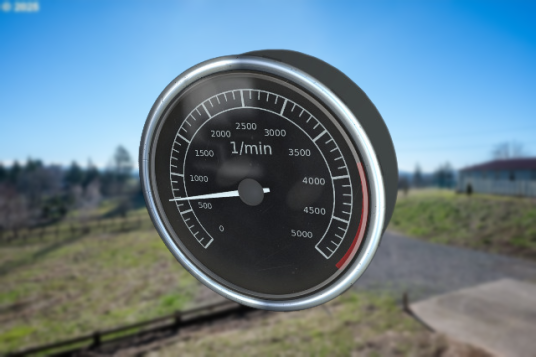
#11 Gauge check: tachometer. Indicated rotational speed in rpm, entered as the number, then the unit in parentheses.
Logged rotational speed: 700 (rpm)
